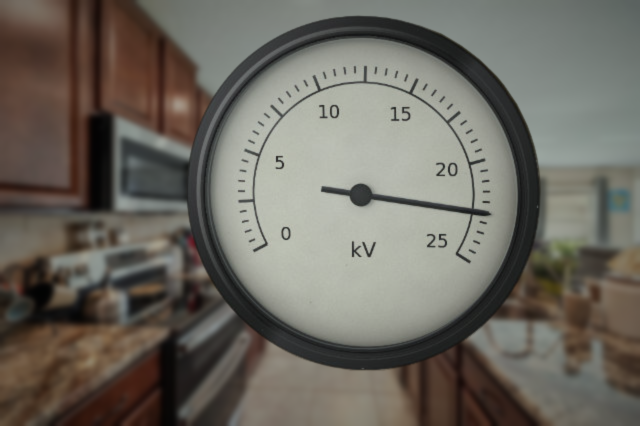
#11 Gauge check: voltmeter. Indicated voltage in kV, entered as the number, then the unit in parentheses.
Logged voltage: 22.5 (kV)
